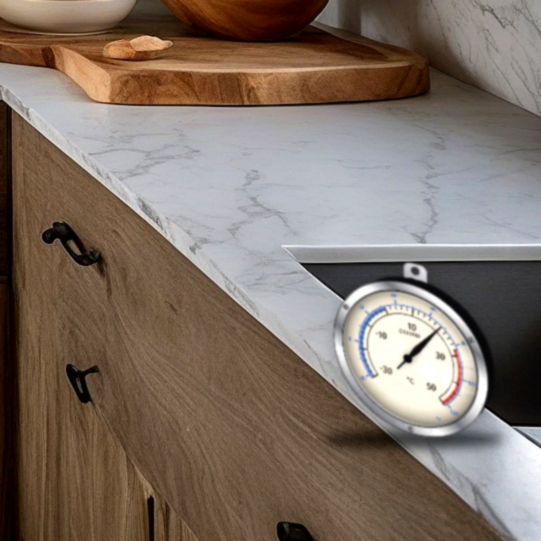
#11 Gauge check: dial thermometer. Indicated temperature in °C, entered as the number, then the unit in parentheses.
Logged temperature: 20 (°C)
